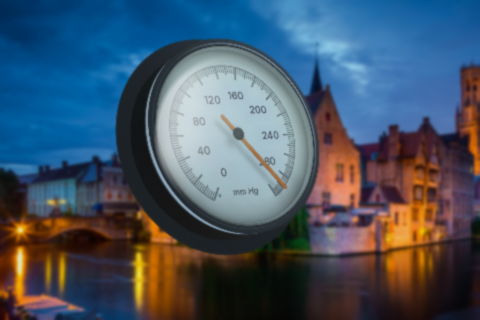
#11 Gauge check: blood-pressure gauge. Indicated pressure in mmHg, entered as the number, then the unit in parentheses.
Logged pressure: 290 (mmHg)
